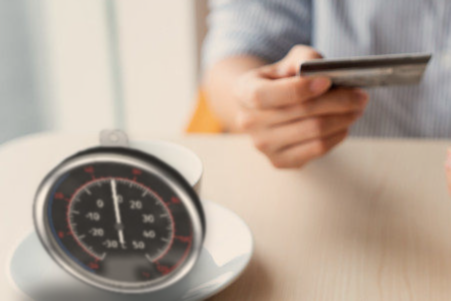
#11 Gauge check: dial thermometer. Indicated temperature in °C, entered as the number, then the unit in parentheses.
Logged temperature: 10 (°C)
